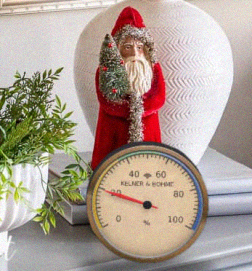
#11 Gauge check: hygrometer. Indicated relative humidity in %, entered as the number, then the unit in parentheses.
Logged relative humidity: 20 (%)
